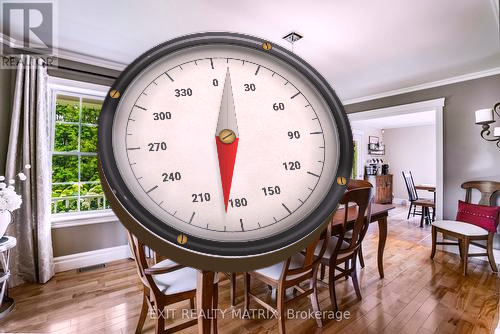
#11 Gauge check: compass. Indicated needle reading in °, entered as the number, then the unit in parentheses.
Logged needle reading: 190 (°)
